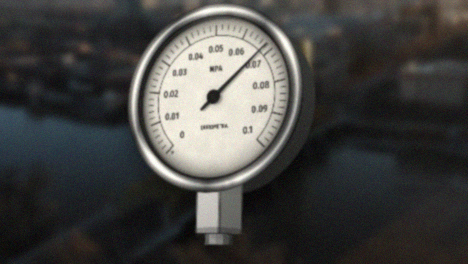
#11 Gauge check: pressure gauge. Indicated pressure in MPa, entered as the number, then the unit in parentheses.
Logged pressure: 0.068 (MPa)
